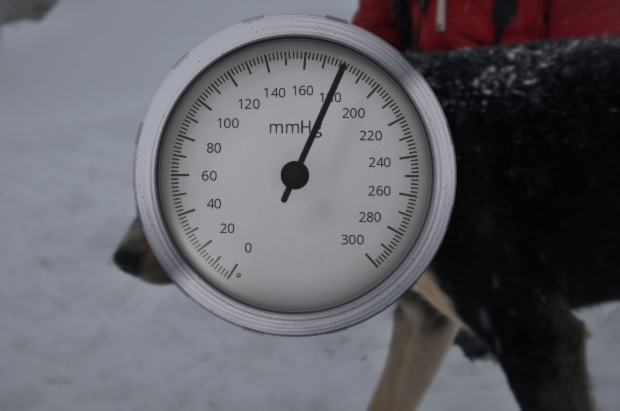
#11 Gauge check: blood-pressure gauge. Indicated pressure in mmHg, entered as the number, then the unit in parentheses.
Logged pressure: 180 (mmHg)
